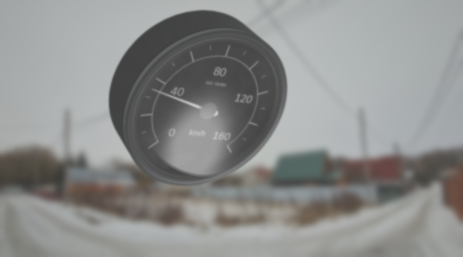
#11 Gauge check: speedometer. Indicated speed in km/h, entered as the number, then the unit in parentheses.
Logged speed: 35 (km/h)
